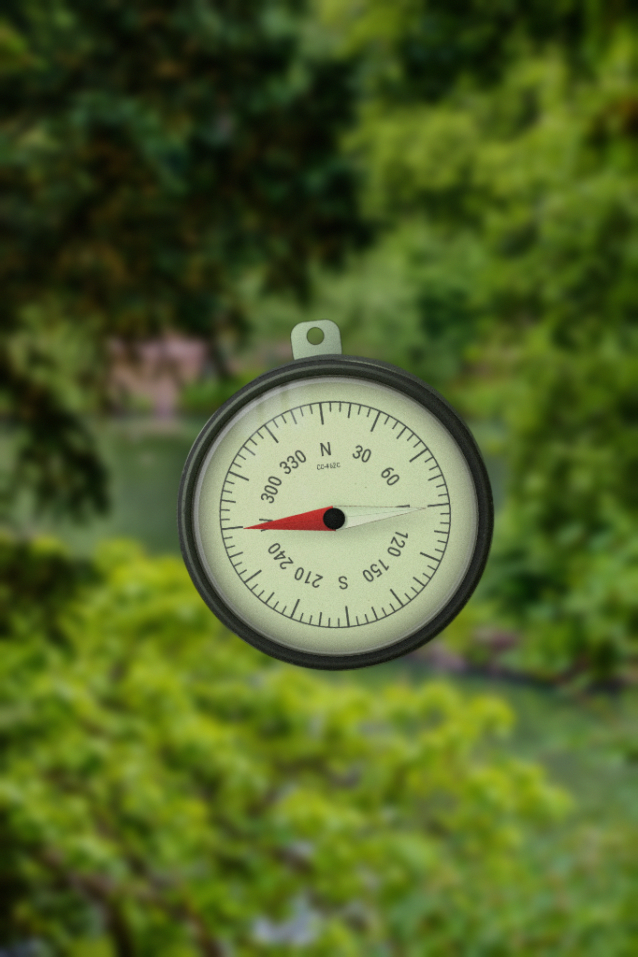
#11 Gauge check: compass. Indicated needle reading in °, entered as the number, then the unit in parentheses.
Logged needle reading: 270 (°)
